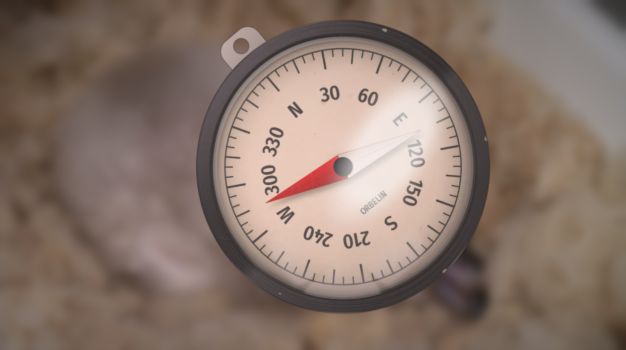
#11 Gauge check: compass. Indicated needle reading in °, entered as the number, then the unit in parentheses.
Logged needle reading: 285 (°)
